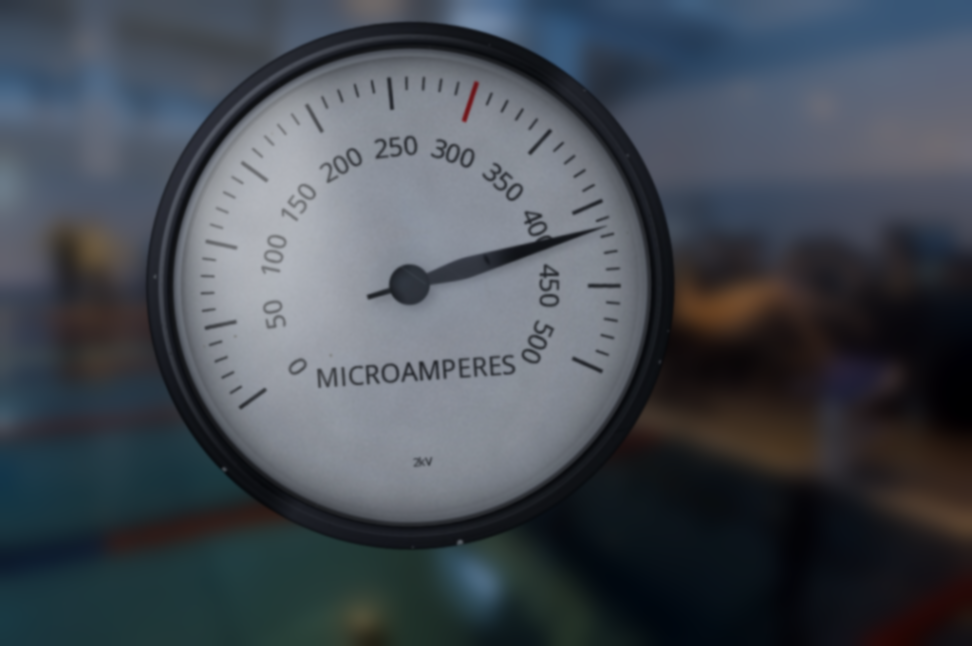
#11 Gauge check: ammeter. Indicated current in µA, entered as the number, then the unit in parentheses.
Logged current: 415 (µA)
